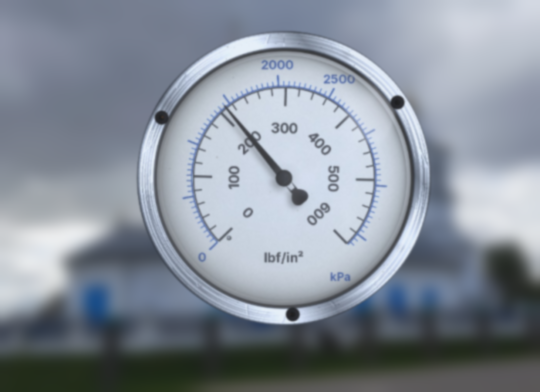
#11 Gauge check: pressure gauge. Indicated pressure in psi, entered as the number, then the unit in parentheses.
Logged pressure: 210 (psi)
